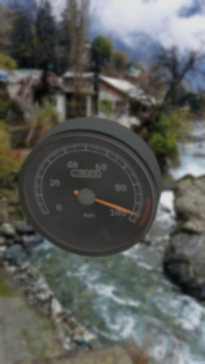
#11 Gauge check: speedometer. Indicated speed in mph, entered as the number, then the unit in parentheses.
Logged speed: 95 (mph)
